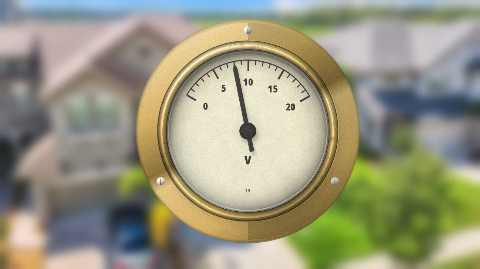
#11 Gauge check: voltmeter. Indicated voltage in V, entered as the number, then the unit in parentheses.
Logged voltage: 8 (V)
